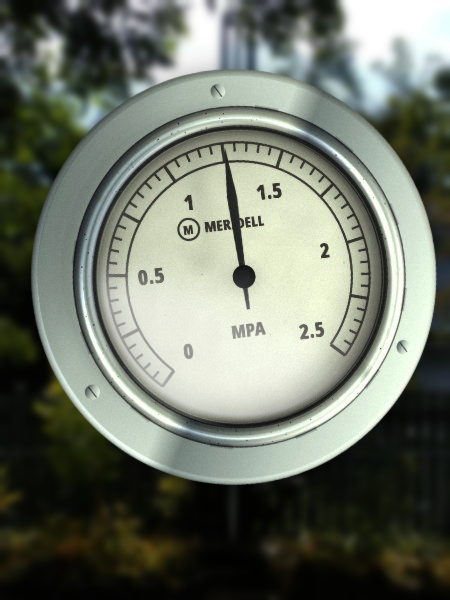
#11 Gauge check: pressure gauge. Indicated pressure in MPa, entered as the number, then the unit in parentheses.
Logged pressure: 1.25 (MPa)
